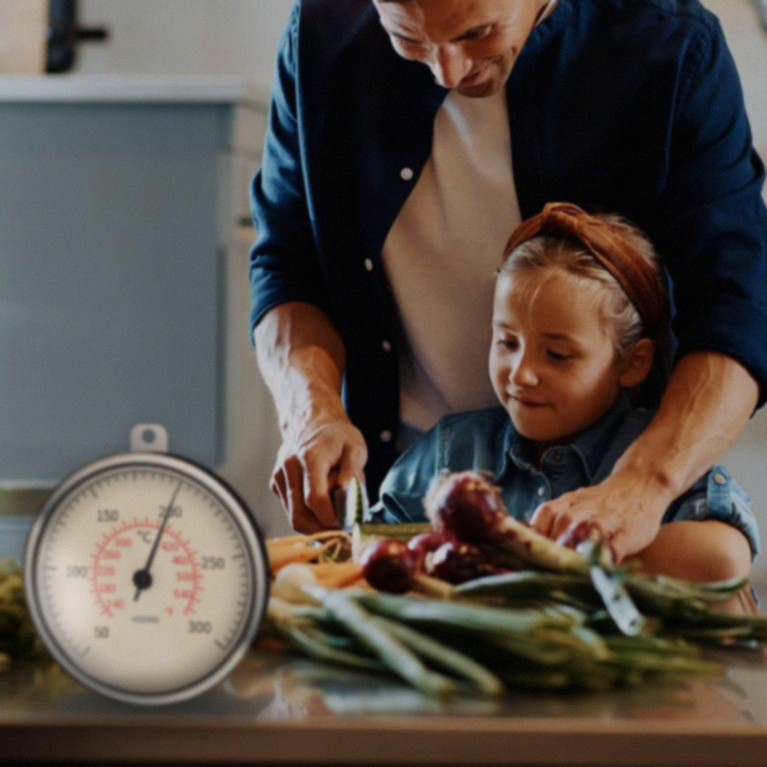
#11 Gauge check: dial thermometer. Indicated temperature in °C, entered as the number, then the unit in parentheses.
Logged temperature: 200 (°C)
